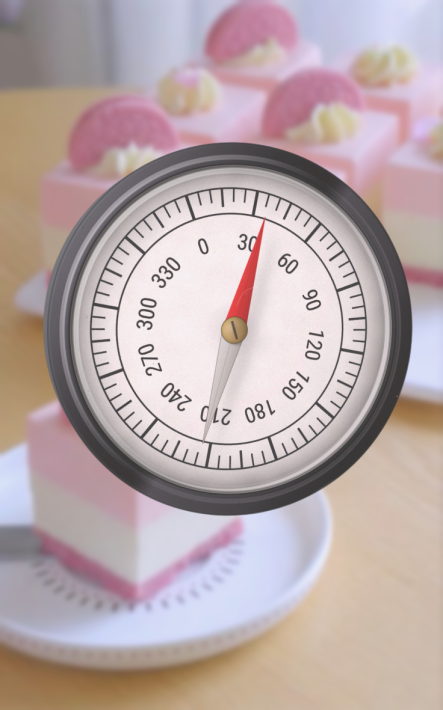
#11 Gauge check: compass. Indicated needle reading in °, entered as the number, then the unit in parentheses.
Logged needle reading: 35 (°)
